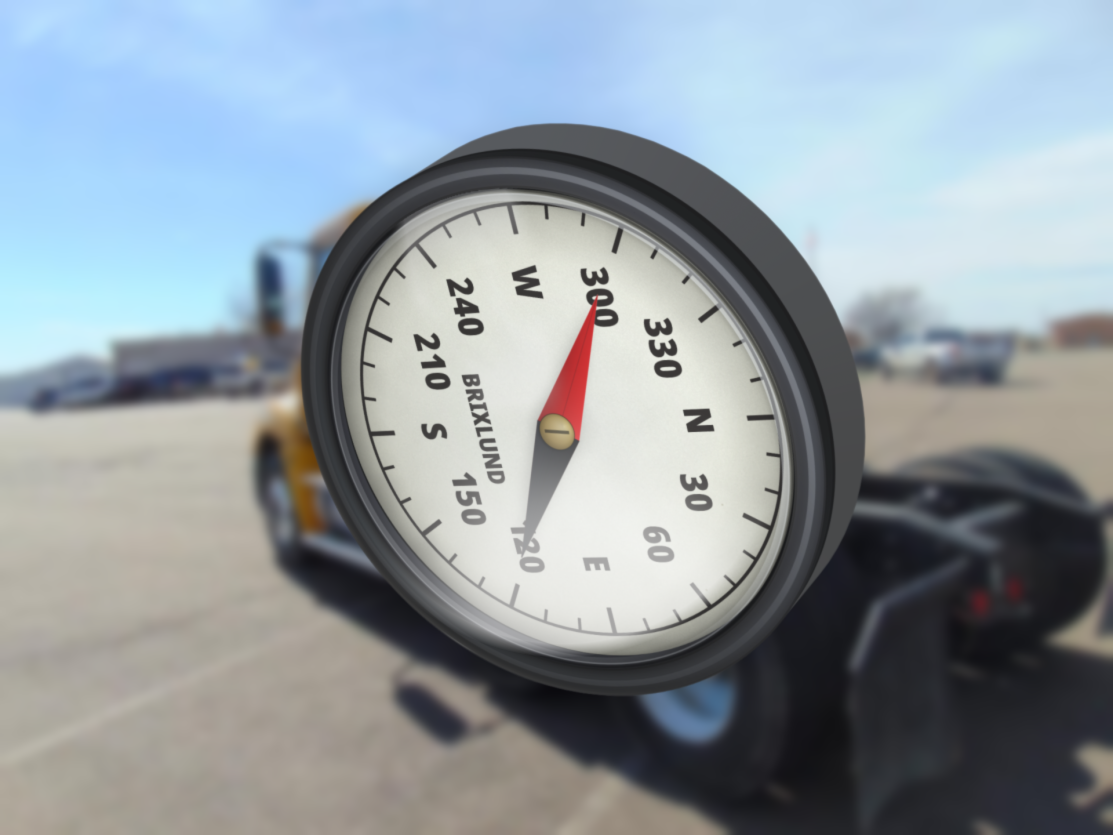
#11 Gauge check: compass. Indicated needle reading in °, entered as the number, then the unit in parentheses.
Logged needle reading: 300 (°)
